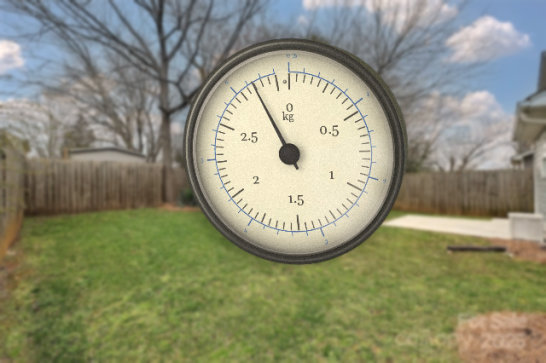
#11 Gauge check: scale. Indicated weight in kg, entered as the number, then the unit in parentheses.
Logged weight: 2.85 (kg)
